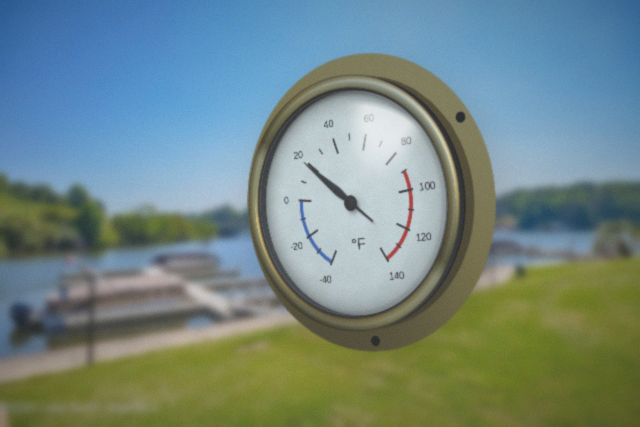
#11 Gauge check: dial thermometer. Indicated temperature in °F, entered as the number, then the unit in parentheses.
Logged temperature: 20 (°F)
